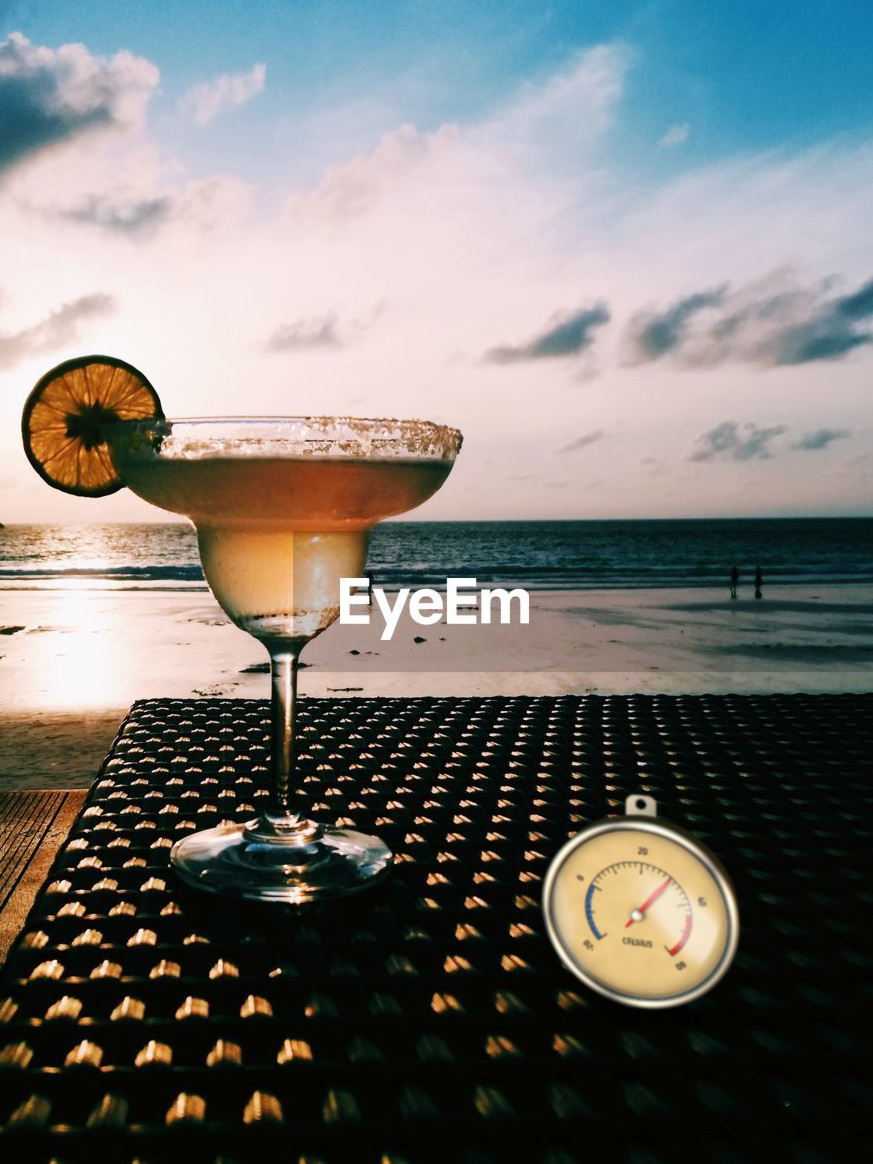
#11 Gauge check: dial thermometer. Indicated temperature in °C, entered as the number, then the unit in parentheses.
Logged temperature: 30 (°C)
